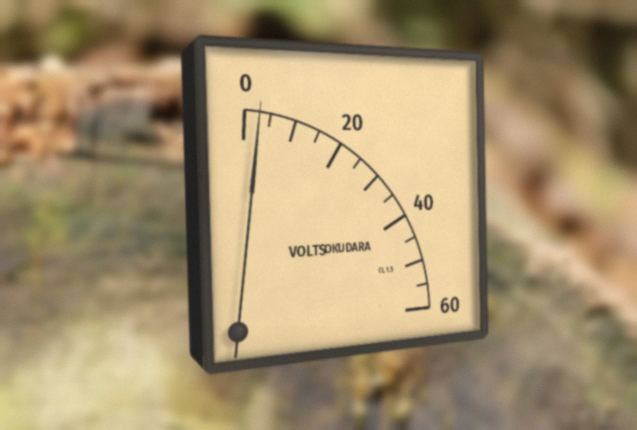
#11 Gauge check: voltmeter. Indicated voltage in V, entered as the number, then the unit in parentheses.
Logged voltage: 2.5 (V)
